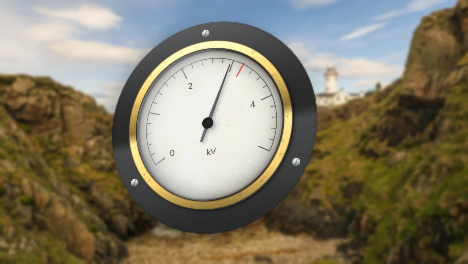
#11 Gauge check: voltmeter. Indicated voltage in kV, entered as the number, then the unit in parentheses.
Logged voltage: 3 (kV)
